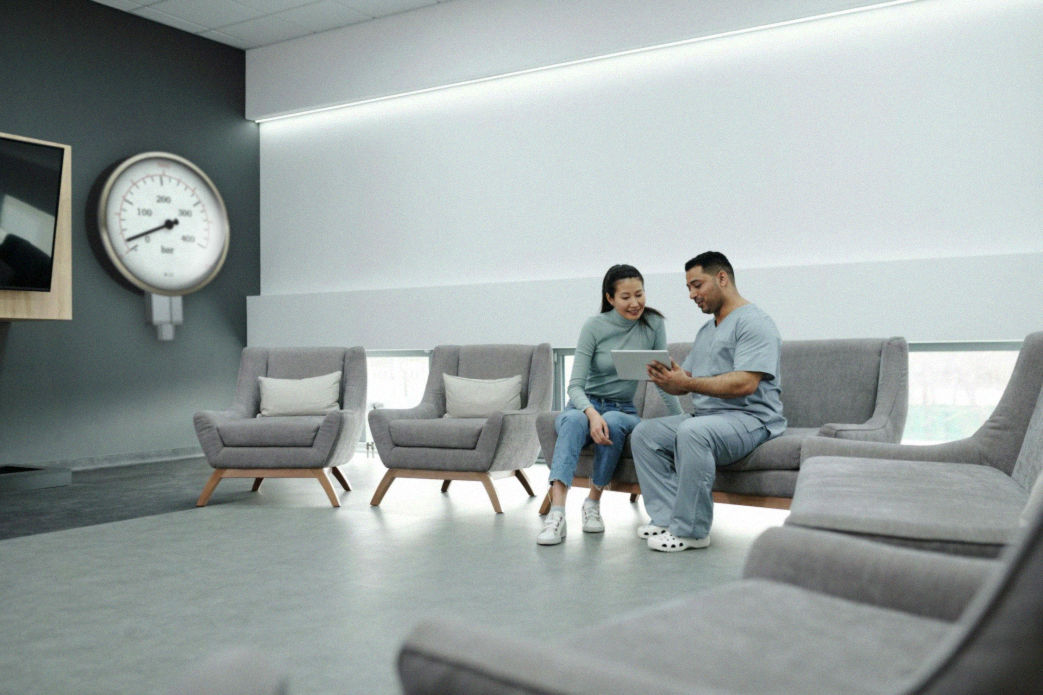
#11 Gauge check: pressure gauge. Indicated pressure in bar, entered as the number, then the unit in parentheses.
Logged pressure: 20 (bar)
